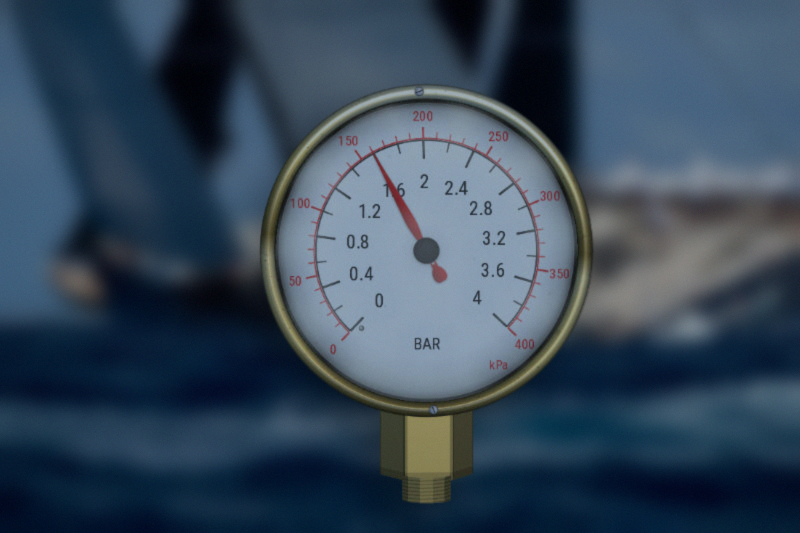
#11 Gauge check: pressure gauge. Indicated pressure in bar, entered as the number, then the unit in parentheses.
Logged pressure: 1.6 (bar)
